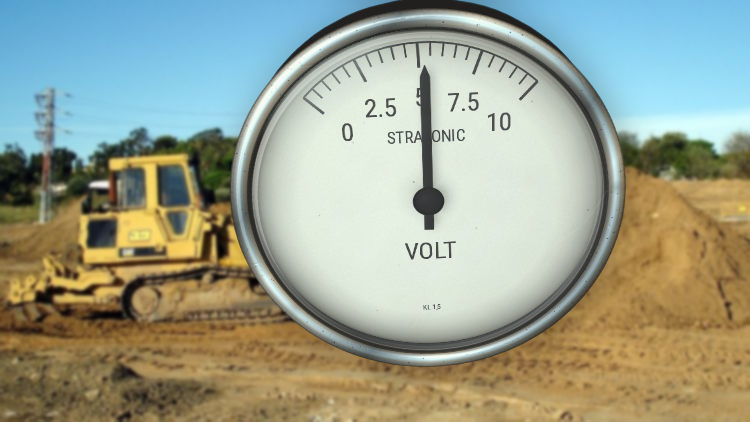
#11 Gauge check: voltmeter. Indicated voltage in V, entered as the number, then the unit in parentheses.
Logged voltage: 5.25 (V)
